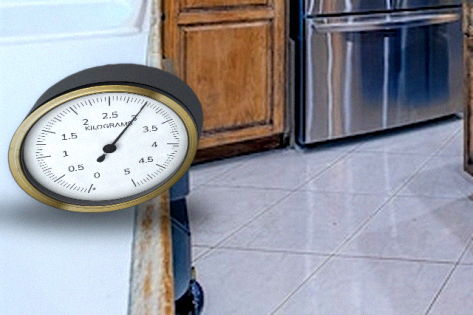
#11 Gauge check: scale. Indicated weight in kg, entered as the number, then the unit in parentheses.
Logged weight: 3 (kg)
